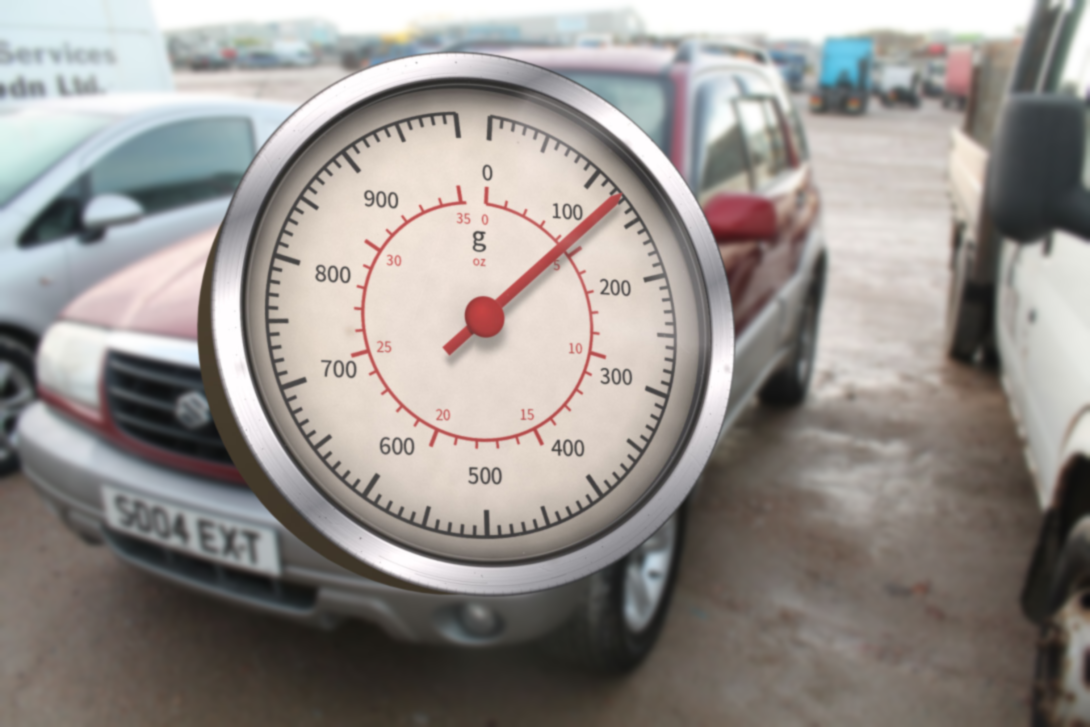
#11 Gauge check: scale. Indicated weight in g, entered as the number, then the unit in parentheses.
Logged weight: 125 (g)
